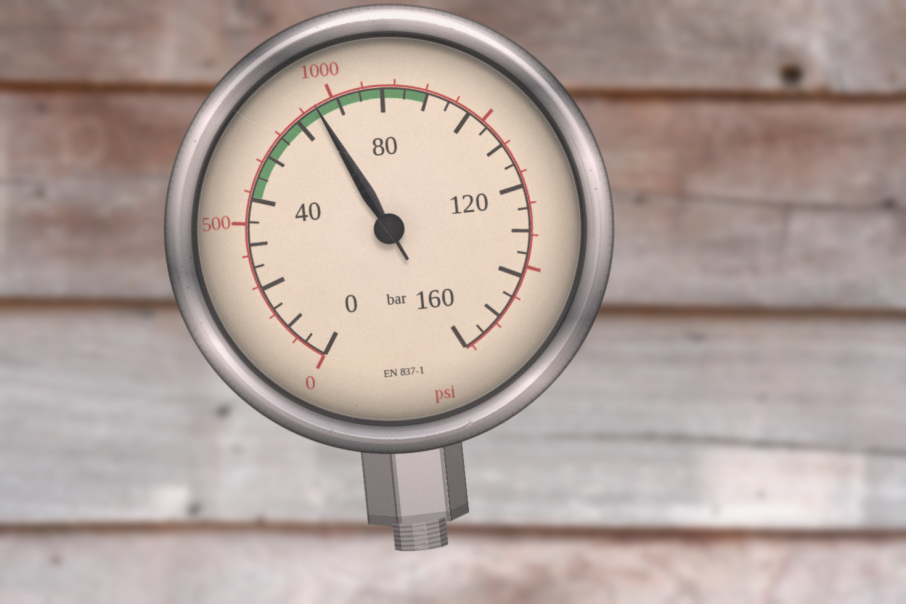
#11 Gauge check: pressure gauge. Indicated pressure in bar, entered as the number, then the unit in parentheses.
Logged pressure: 65 (bar)
